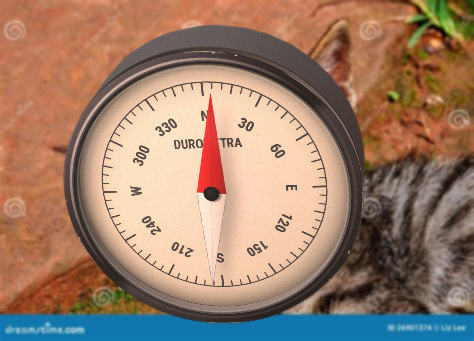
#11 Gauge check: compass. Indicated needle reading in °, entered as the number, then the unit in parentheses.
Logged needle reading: 5 (°)
